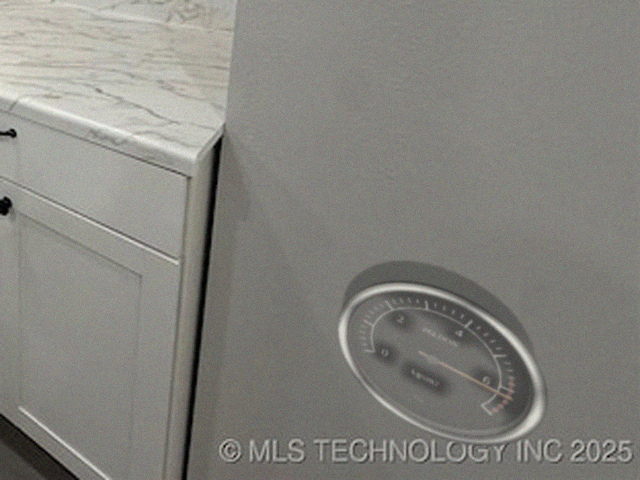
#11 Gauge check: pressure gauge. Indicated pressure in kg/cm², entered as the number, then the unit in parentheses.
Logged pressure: 6.2 (kg/cm²)
